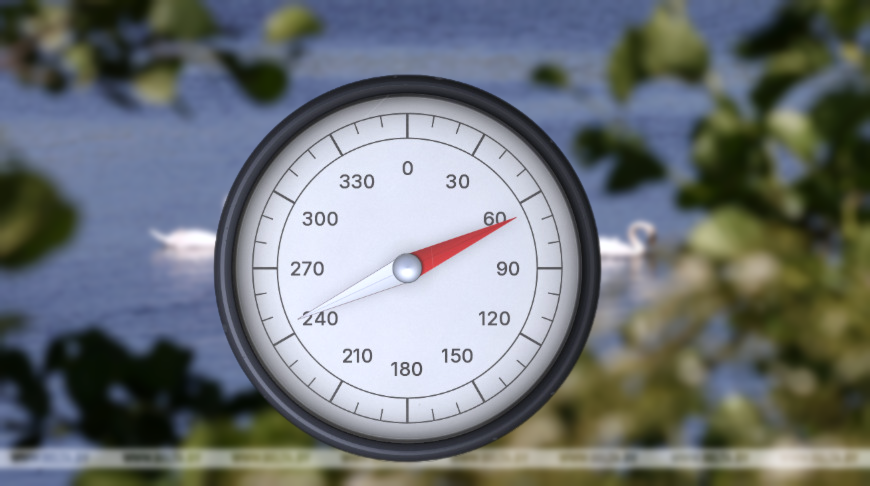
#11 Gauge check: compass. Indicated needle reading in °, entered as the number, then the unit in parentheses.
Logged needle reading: 65 (°)
